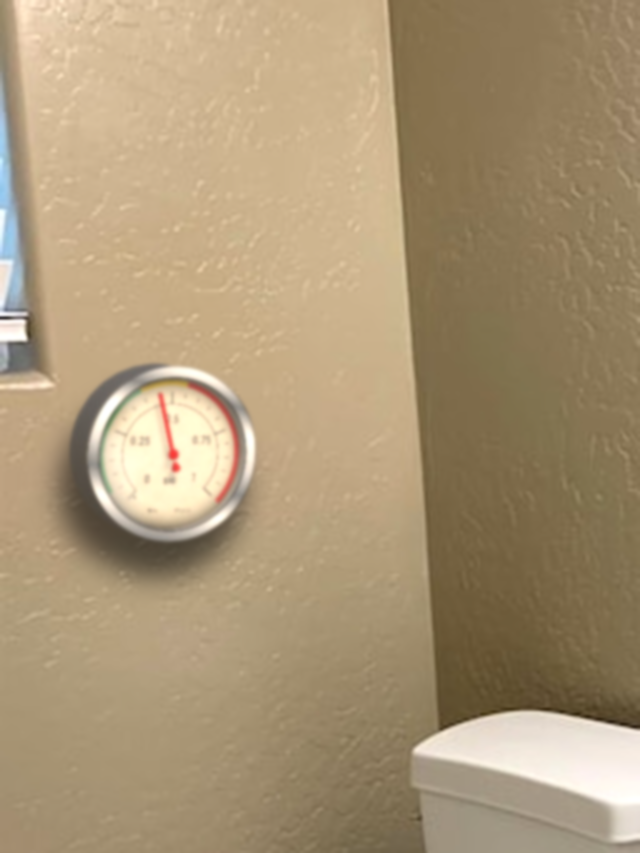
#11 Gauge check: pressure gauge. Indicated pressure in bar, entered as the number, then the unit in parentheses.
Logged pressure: 0.45 (bar)
